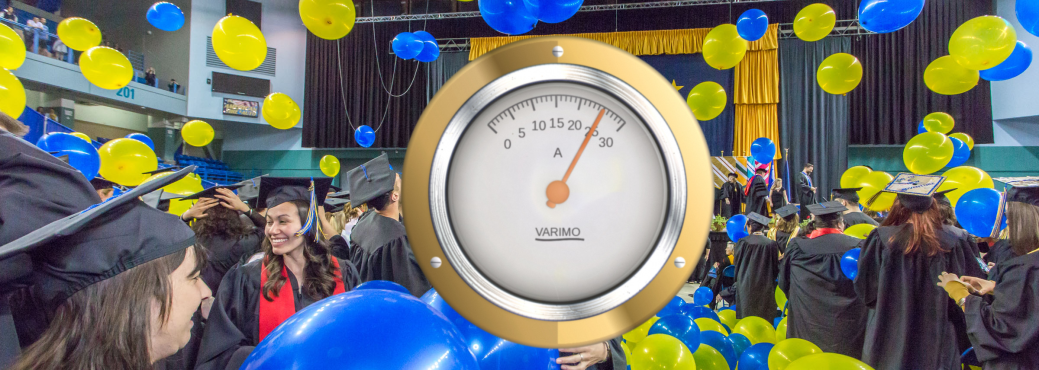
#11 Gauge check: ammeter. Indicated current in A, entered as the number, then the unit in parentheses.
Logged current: 25 (A)
